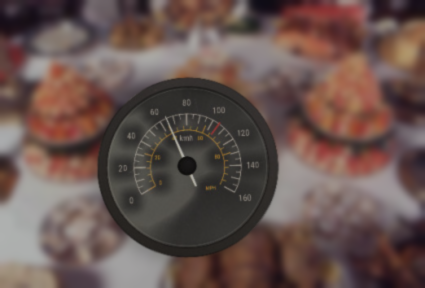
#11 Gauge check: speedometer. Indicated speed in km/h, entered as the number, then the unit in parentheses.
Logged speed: 65 (km/h)
